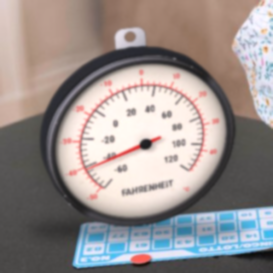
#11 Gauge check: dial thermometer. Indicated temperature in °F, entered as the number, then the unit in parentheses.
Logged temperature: -40 (°F)
